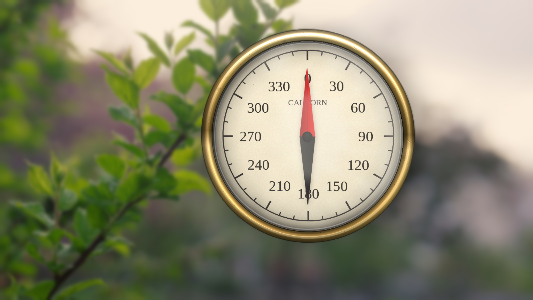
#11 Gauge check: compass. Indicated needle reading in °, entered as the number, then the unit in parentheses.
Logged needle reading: 0 (°)
